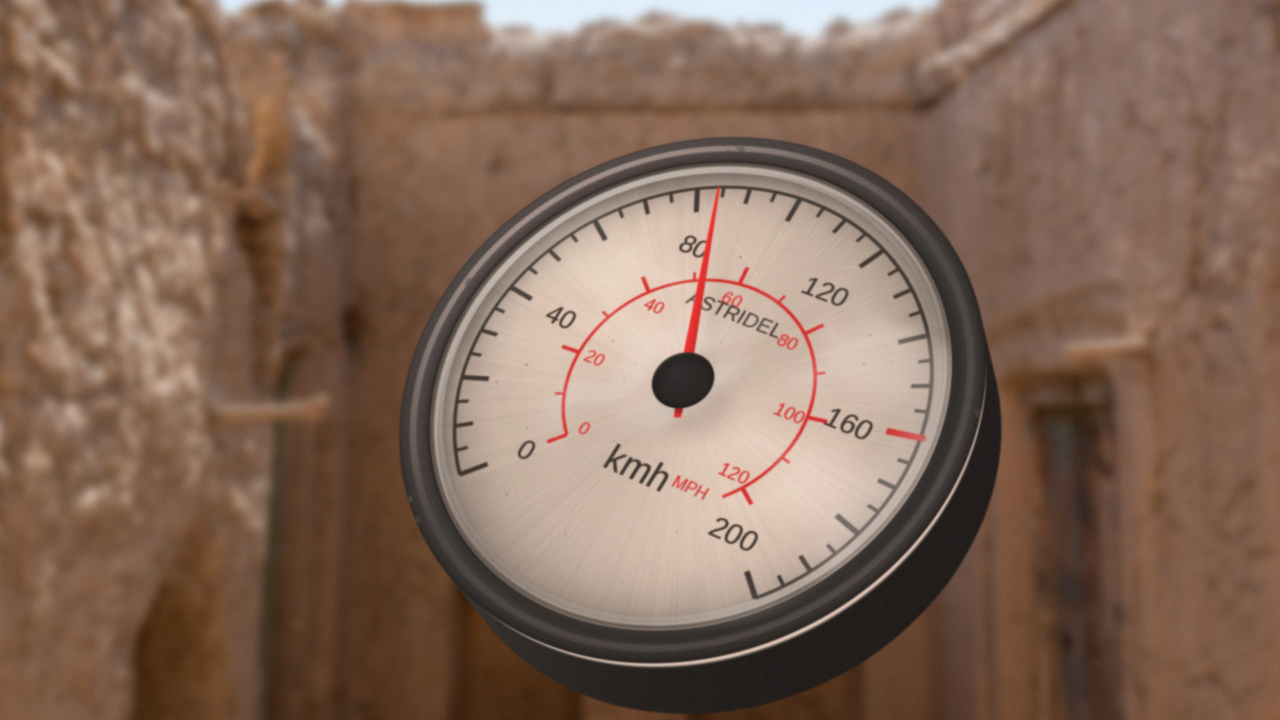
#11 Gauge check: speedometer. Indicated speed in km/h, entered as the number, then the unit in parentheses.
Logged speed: 85 (km/h)
